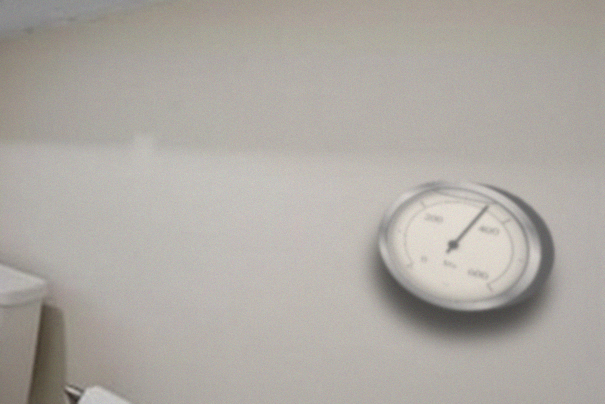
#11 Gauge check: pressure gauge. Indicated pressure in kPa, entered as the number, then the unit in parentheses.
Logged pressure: 350 (kPa)
